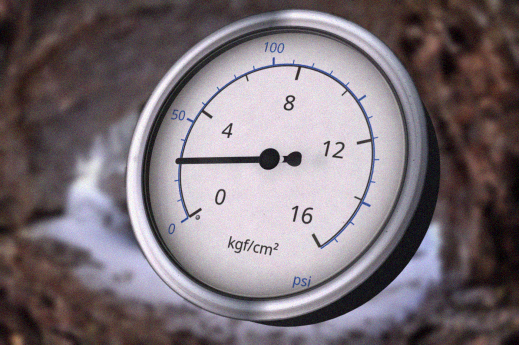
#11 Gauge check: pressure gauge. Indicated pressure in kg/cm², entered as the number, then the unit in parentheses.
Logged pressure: 2 (kg/cm²)
